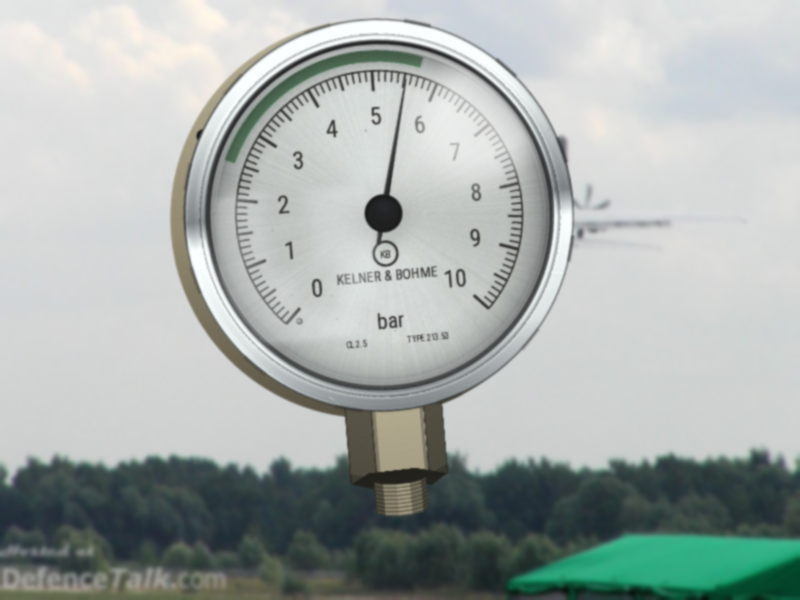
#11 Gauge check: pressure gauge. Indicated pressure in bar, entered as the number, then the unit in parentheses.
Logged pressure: 5.5 (bar)
